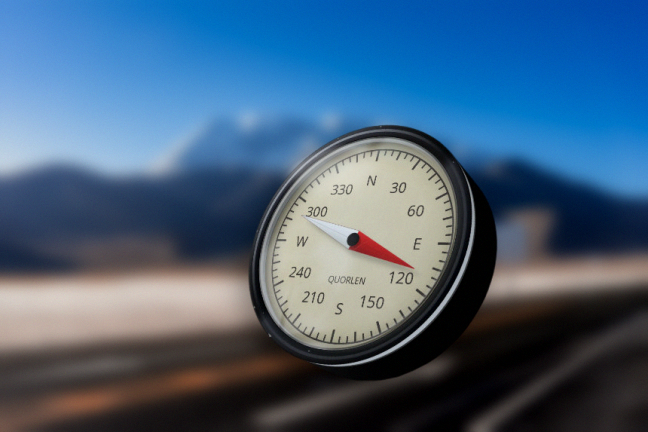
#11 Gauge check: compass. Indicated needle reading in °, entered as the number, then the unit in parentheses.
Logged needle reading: 110 (°)
